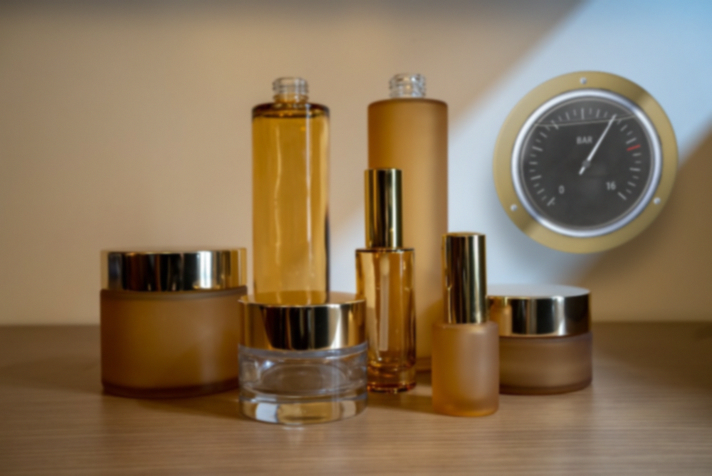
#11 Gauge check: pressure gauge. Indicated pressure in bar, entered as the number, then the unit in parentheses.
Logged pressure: 10 (bar)
